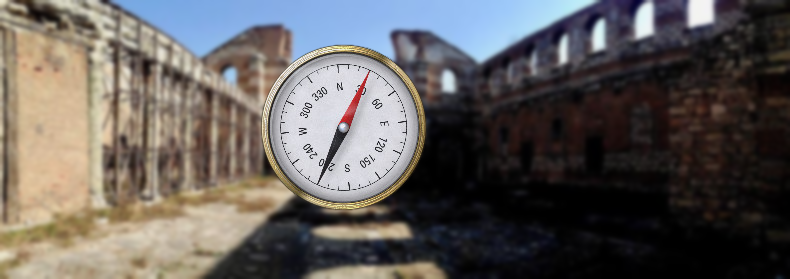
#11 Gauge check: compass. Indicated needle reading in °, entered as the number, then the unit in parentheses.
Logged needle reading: 30 (°)
